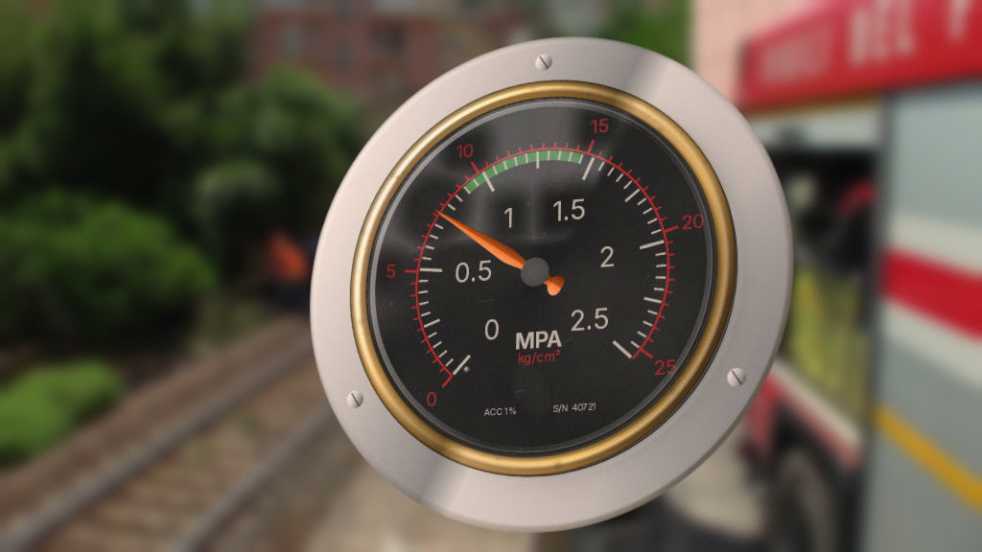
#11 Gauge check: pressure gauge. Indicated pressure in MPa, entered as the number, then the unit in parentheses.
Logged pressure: 0.75 (MPa)
